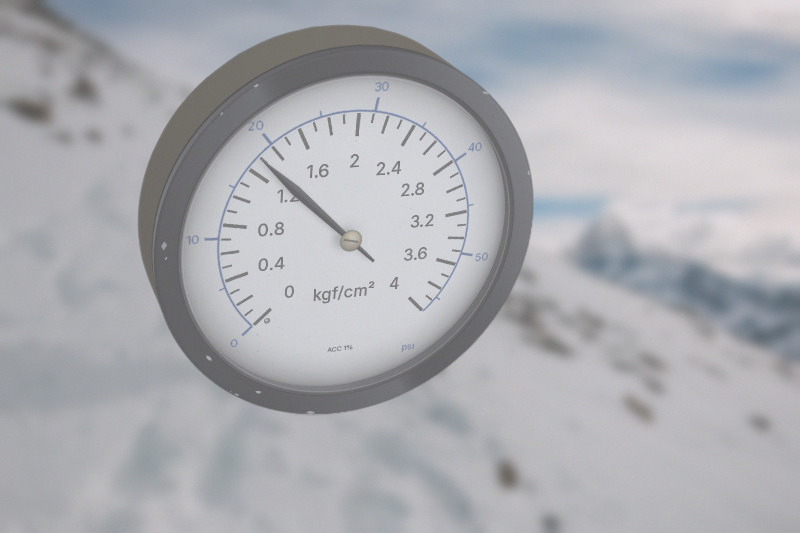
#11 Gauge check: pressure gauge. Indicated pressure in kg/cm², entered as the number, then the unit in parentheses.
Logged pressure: 1.3 (kg/cm²)
